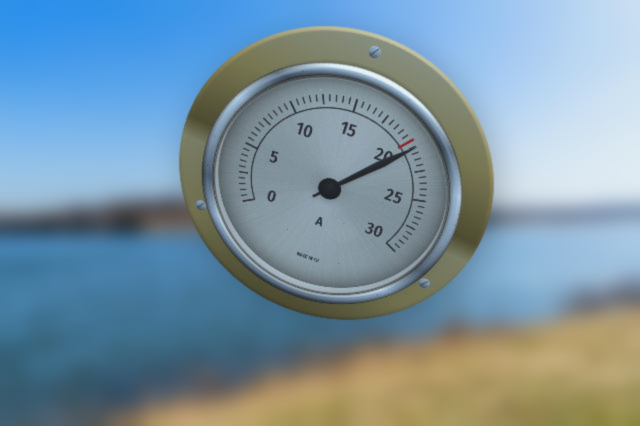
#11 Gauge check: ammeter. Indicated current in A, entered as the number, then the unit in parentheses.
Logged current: 20.5 (A)
